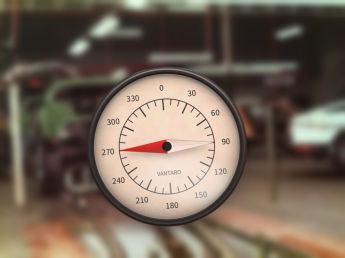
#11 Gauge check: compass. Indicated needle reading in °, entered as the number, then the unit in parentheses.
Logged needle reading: 270 (°)
